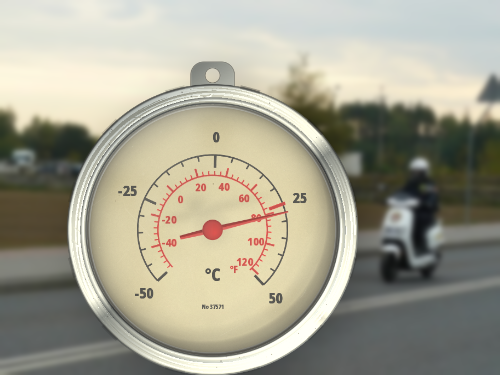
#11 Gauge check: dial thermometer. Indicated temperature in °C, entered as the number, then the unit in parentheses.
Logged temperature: 27.5 (°C)
